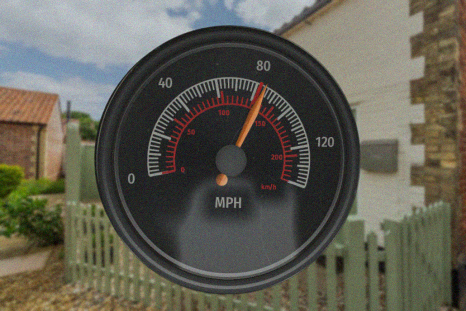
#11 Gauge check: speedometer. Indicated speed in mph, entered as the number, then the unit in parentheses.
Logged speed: 84 (mph)
